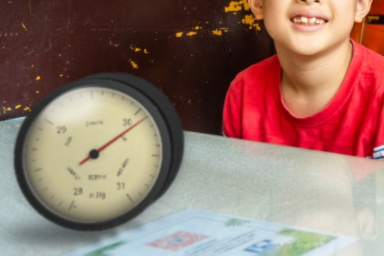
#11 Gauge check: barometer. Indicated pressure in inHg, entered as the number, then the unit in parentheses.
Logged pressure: 30.1 (inHg)
